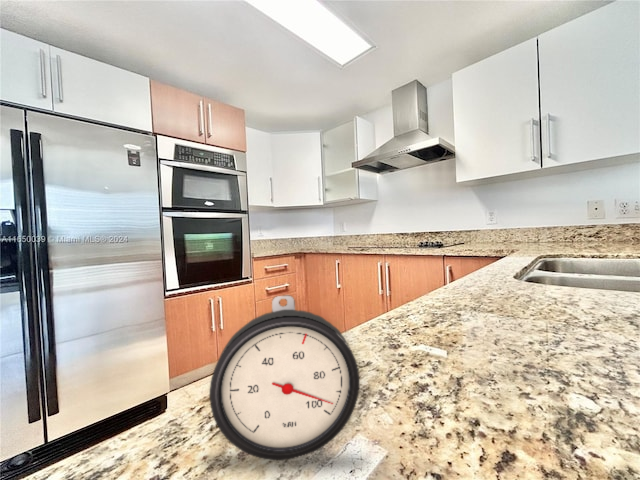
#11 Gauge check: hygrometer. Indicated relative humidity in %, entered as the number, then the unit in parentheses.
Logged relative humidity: 95 (%)
